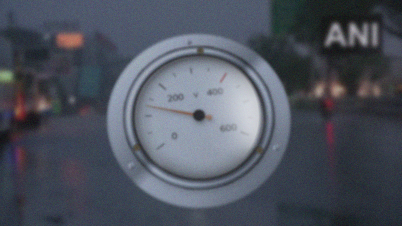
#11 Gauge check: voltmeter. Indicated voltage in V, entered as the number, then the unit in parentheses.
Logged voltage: 125 (V)
